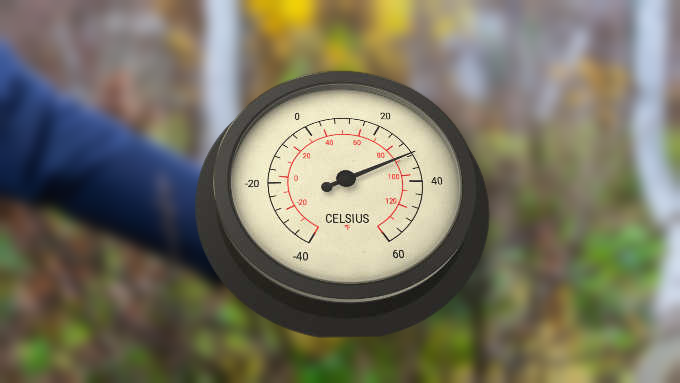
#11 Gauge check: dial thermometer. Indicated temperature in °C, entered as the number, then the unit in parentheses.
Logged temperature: 32 (°C)
